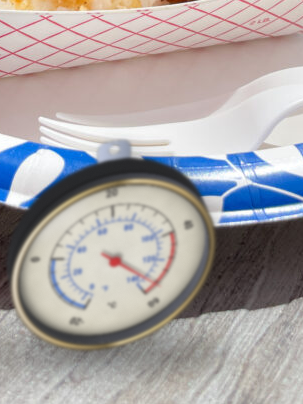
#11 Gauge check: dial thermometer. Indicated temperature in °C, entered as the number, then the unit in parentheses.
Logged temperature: 56 (°C)
